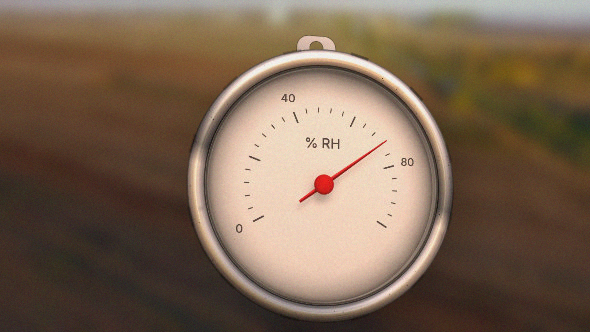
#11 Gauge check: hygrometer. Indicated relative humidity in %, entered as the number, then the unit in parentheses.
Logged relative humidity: 72 (%)
